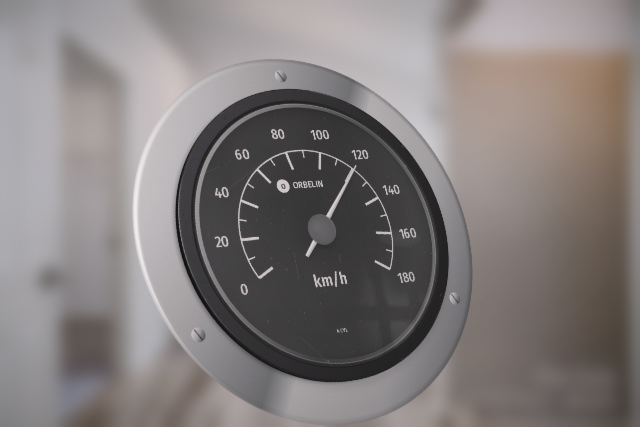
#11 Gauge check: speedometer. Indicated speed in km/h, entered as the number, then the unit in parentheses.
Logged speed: 120 (km/h)
